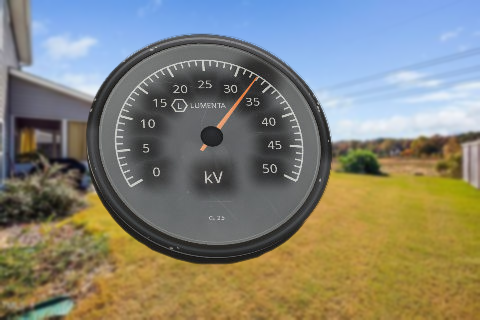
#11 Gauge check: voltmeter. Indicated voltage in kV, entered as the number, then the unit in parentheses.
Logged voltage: 33 (kV)
